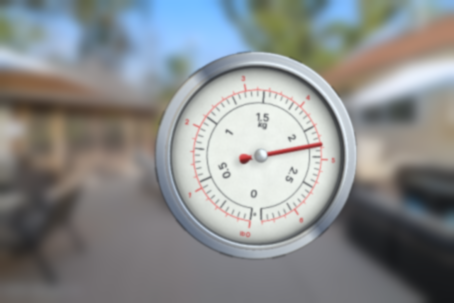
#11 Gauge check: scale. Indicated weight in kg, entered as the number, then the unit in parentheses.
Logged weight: 2.15 (kg)
